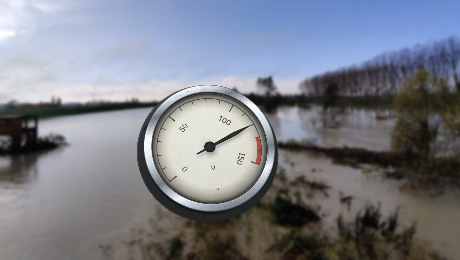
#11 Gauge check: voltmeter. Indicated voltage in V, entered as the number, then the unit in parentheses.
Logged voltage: 120 (V)
